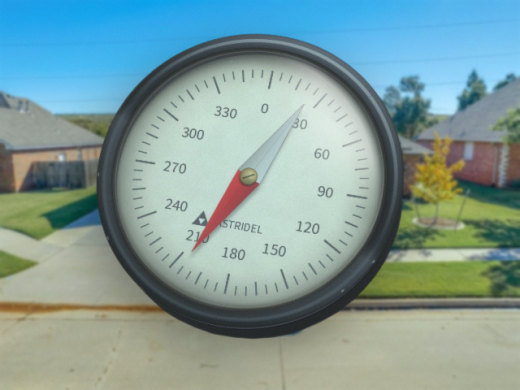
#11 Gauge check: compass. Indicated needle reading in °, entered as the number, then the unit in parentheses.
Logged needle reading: 205 (°)
